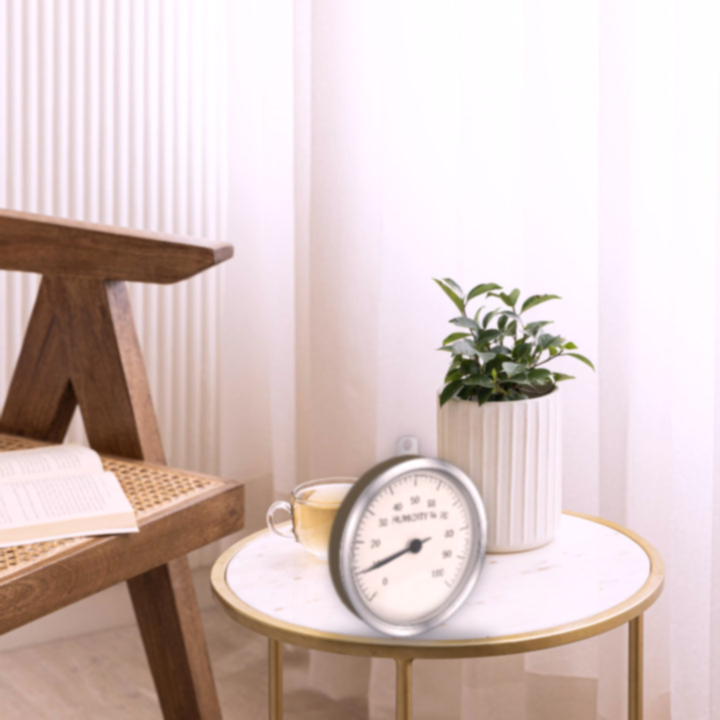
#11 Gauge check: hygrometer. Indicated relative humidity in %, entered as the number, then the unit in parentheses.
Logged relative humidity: 10 (%)
